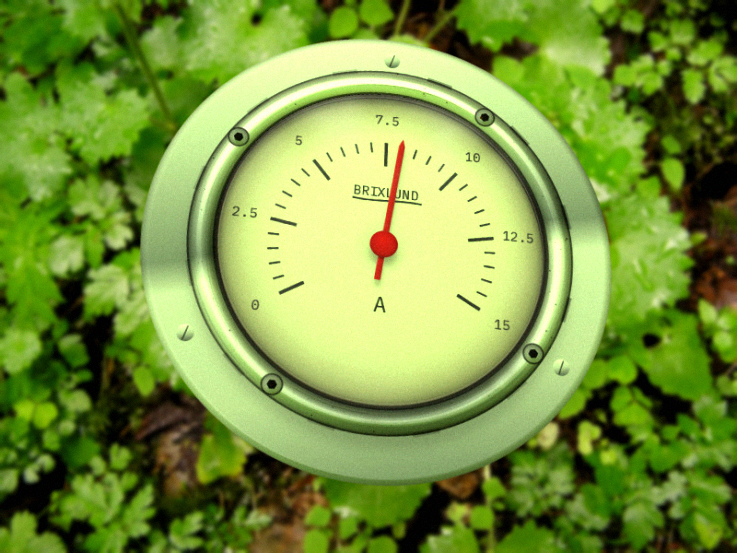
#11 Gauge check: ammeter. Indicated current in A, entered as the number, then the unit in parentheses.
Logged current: 8 (A)
